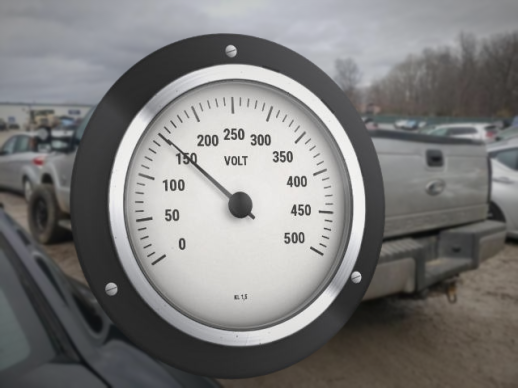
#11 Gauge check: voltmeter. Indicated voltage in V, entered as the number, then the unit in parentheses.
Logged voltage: 150 (V)
